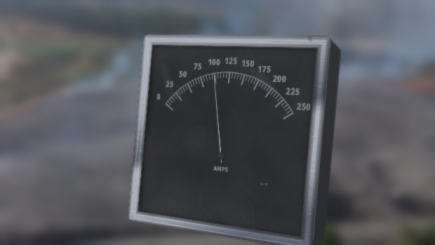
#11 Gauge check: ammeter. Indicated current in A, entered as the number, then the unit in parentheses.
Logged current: 100 (A)
